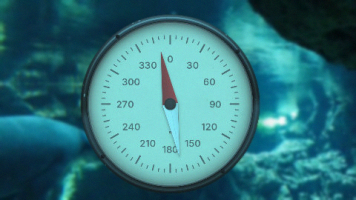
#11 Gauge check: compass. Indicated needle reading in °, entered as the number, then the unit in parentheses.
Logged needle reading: 350 (°)
